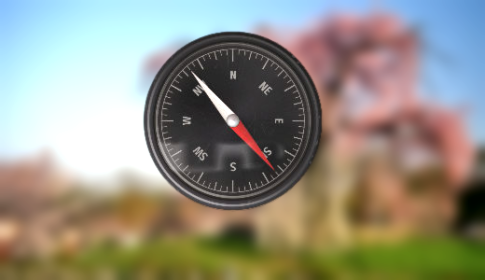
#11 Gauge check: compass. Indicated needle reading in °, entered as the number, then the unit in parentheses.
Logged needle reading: 140 (°)
